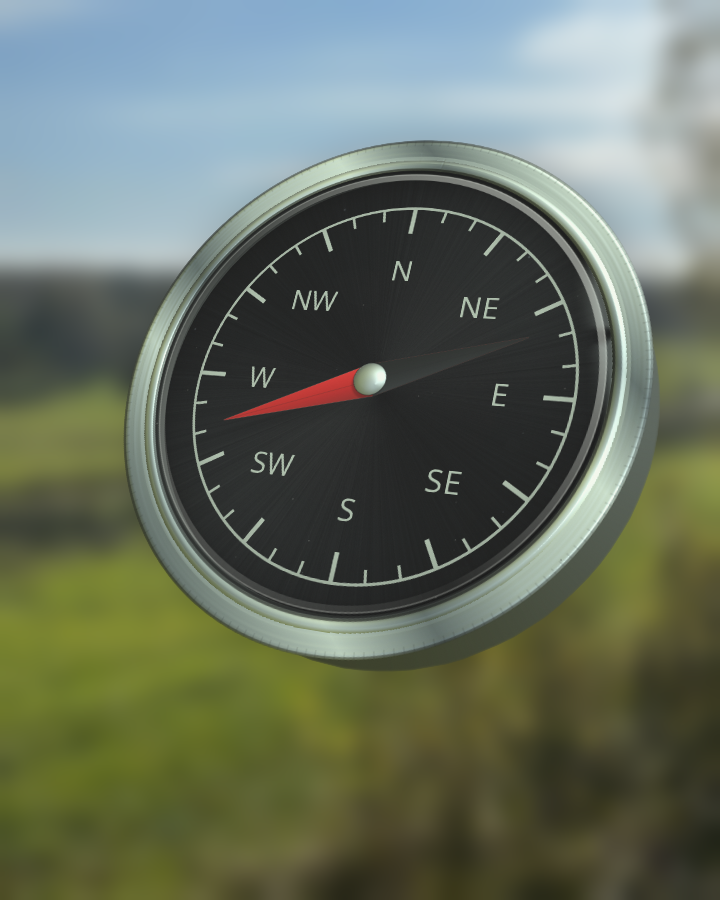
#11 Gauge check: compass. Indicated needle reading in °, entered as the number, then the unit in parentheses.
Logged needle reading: 250 (°)
